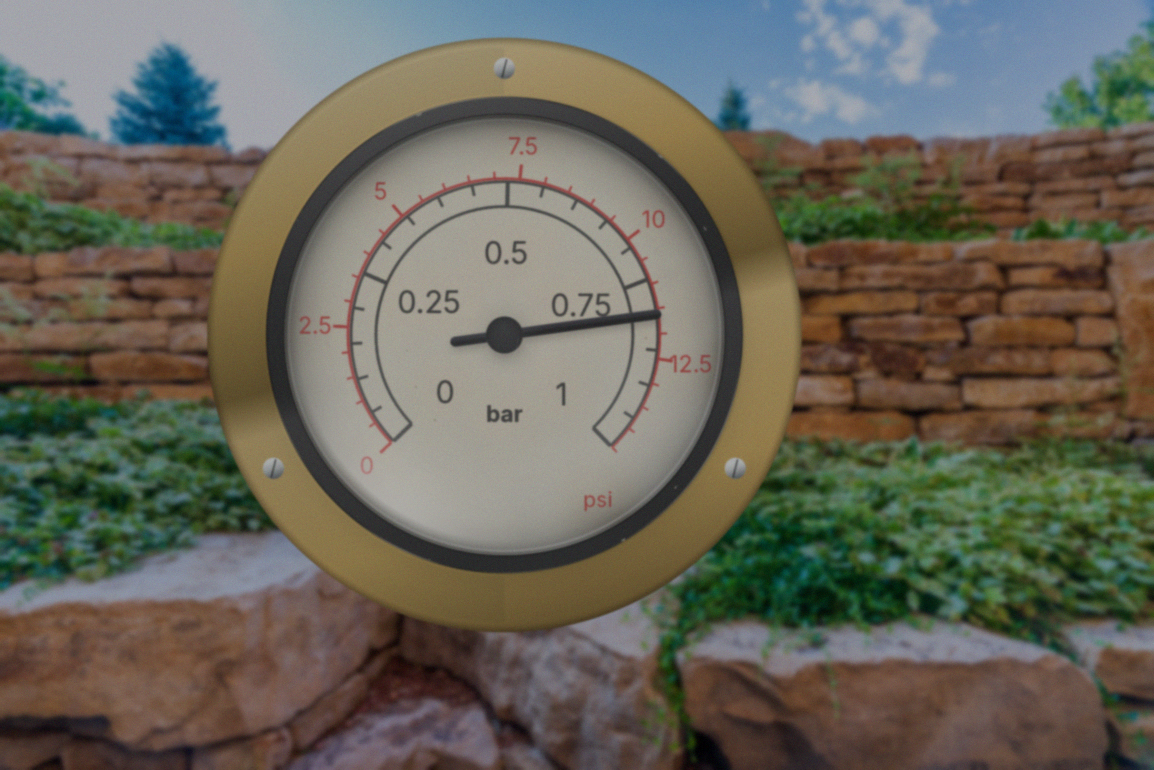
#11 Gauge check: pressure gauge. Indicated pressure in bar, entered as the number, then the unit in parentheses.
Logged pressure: 0.8 (bar)
